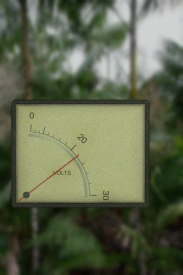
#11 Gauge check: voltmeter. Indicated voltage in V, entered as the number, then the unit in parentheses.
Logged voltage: 22 (V)
